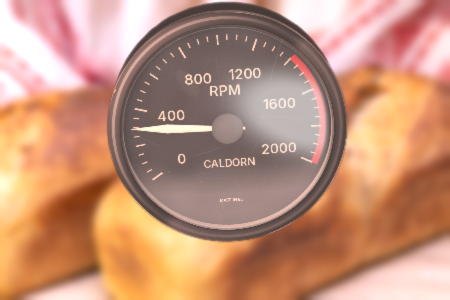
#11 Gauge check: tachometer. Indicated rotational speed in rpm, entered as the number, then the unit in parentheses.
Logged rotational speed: 300 (rpm)
